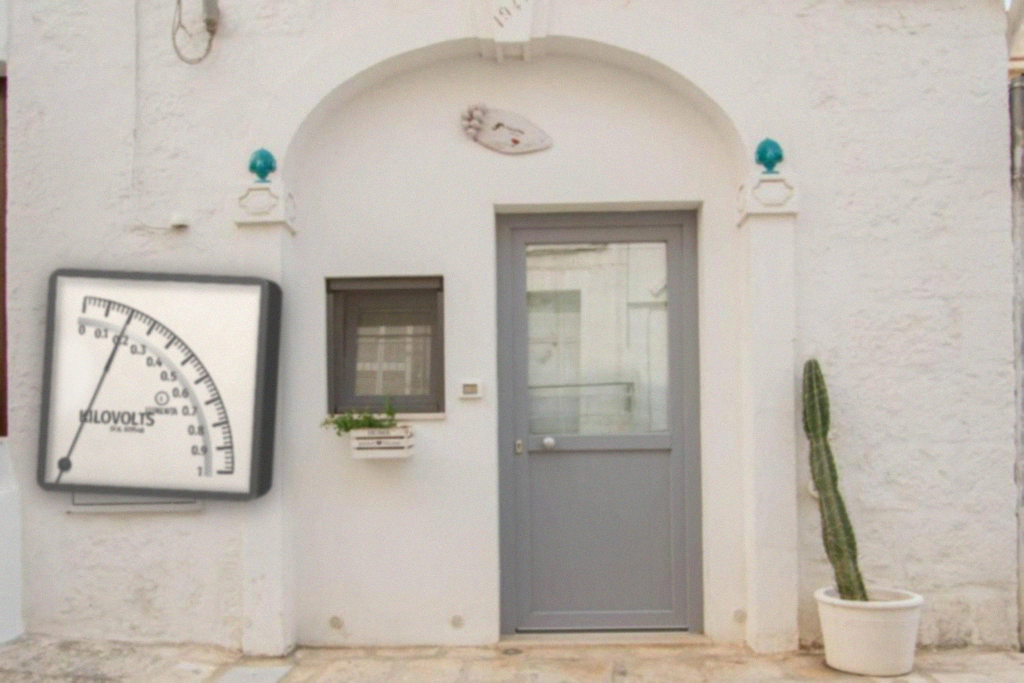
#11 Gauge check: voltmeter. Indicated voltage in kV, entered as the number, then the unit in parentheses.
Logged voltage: 0.2 (kV)
